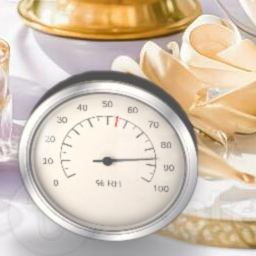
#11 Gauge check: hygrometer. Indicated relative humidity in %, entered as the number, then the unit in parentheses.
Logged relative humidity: 85 (%)
